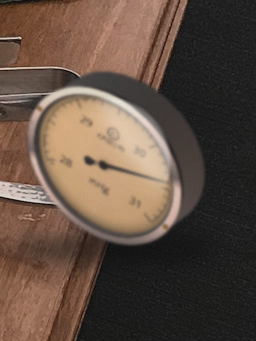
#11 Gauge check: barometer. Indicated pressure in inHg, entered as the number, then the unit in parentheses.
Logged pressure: 30.4 (inHg)
